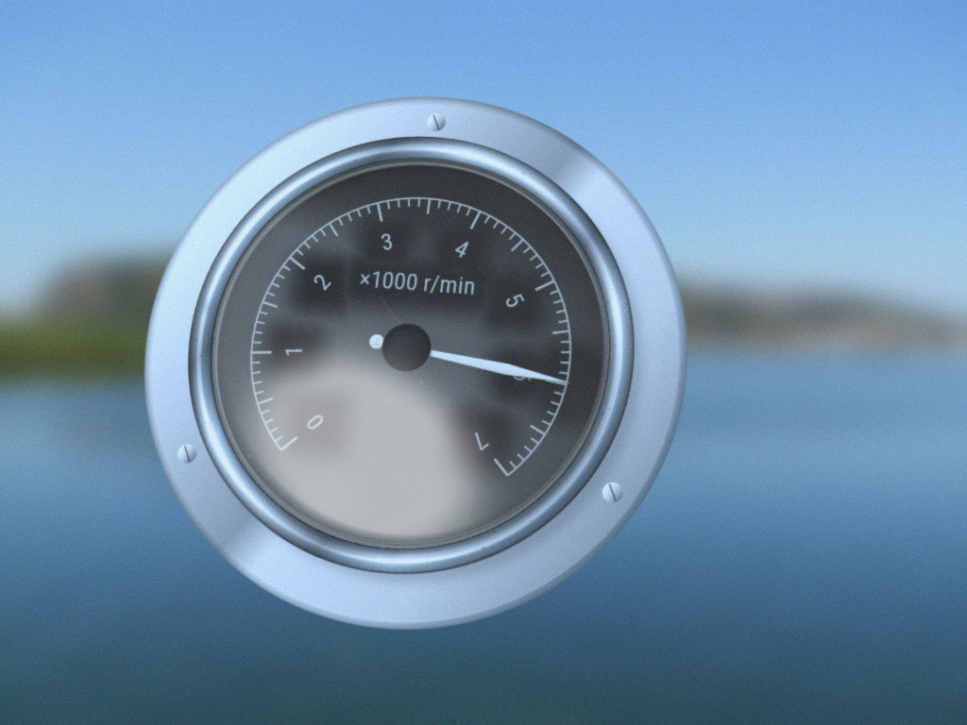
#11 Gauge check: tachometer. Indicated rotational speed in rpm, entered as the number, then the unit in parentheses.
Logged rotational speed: 6000 (rpm)
